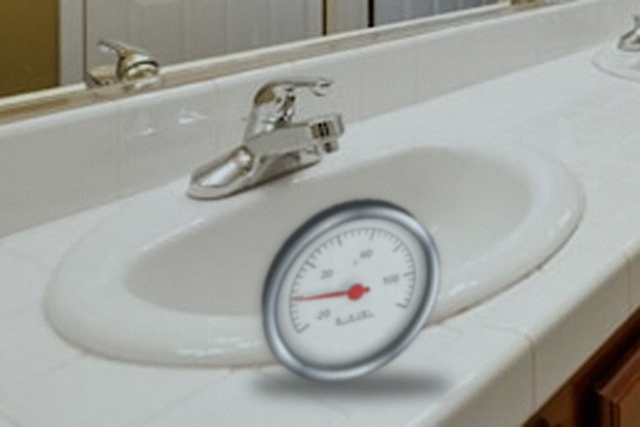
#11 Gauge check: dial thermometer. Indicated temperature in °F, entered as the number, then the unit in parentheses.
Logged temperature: 0 (°F)
